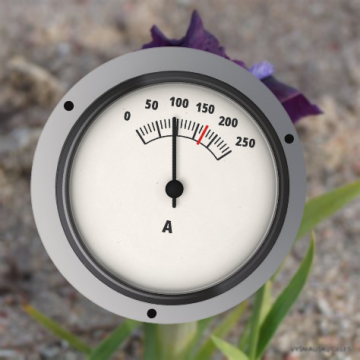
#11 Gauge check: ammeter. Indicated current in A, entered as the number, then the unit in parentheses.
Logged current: 90 (A)
